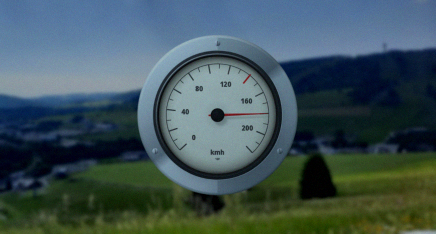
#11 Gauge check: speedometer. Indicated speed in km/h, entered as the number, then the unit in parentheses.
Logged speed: 180 (km/h)
